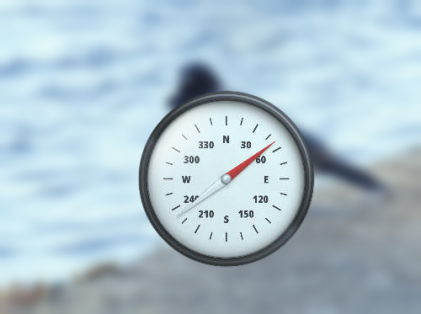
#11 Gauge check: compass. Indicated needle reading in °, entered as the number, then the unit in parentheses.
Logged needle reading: 52.5 (°)
